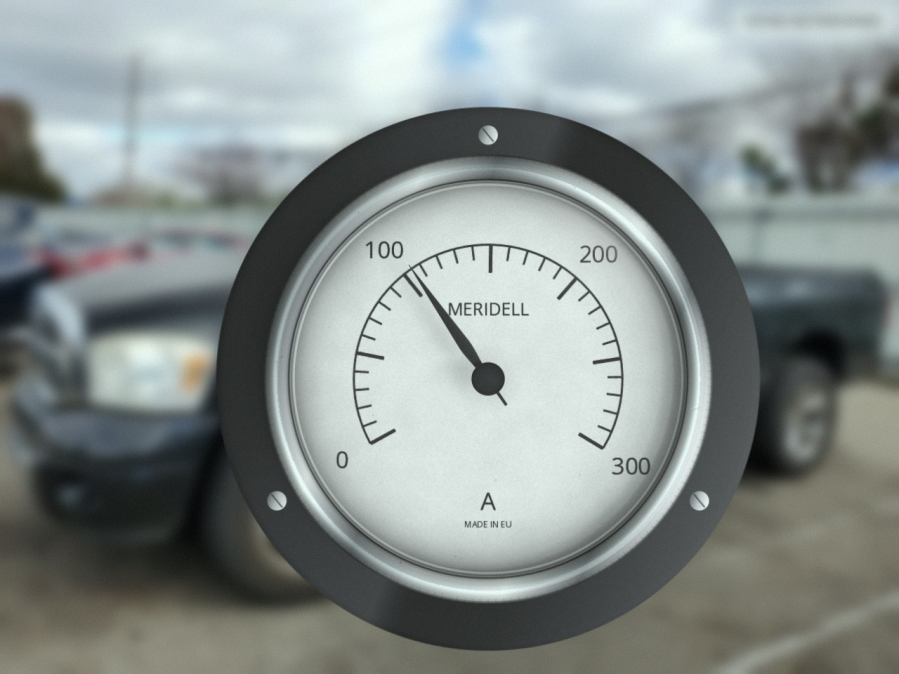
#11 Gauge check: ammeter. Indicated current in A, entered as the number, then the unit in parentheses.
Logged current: 105 (A)
